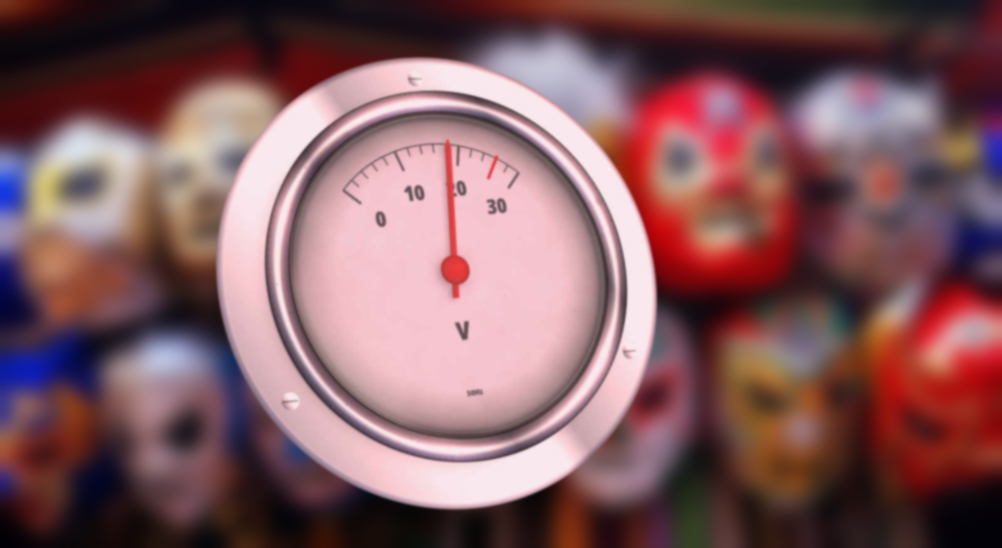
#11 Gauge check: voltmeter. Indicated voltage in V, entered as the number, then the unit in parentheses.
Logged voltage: 18 (V)
